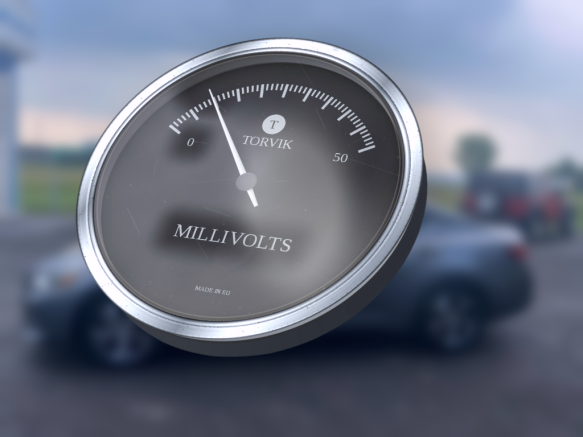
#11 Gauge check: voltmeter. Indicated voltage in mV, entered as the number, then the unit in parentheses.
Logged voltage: 10 (mV)
